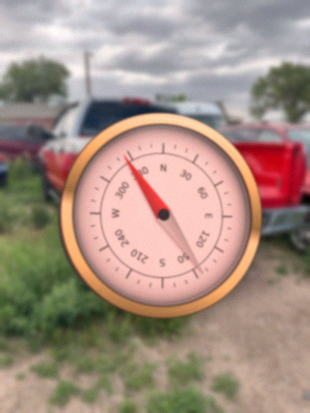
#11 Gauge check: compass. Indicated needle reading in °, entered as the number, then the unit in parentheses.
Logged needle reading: 325 (°)
